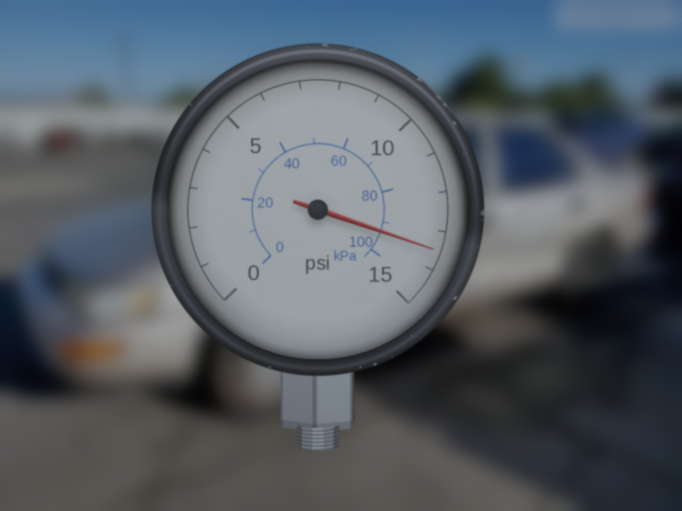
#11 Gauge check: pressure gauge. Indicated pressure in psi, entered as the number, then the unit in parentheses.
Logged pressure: 13.5 (psi)
